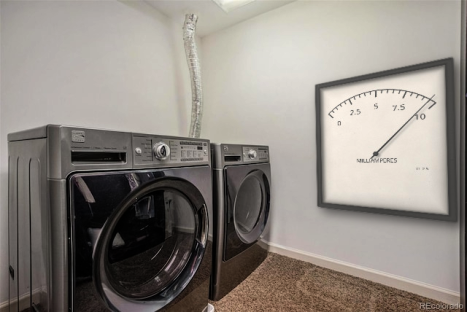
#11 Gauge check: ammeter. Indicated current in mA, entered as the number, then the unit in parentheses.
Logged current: 9.5 (mA)
